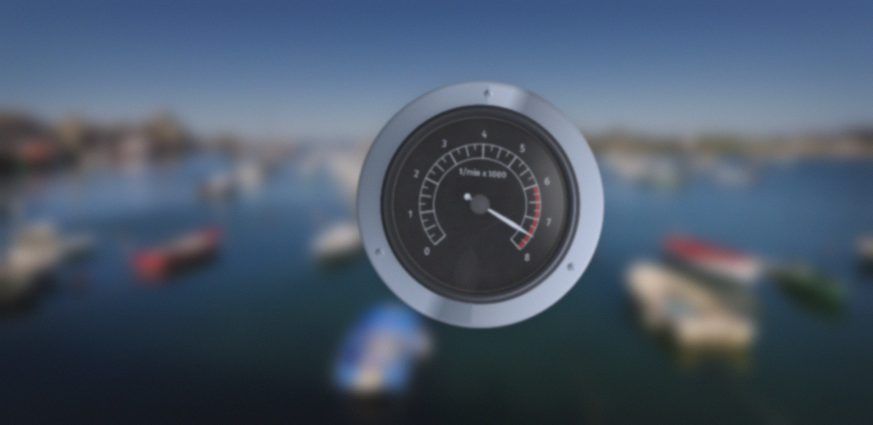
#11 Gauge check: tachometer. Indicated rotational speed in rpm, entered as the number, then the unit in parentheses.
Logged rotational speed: 7500 (rpm)
